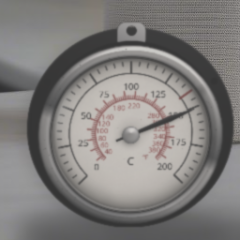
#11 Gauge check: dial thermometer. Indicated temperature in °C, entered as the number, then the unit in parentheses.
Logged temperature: 150 (°C)
